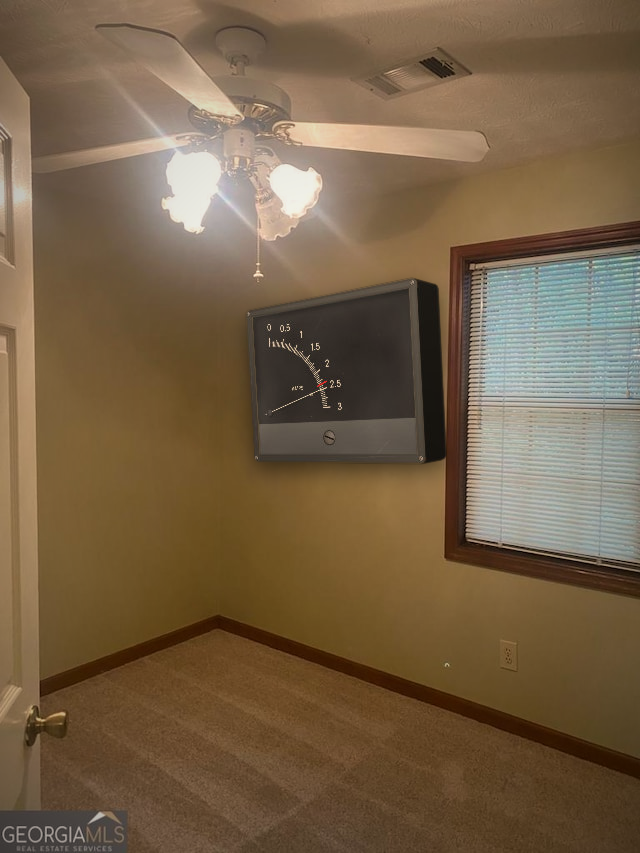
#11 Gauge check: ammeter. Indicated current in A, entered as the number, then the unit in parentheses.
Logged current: 2.5 (A)
